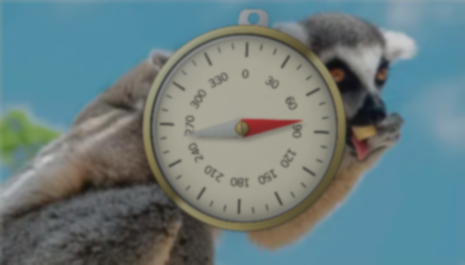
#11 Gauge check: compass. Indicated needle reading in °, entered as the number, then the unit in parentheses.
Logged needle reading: 80 (°)
